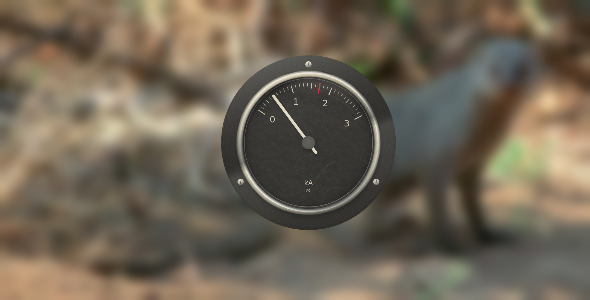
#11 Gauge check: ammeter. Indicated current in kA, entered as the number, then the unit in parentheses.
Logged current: 0.5 (kA)
